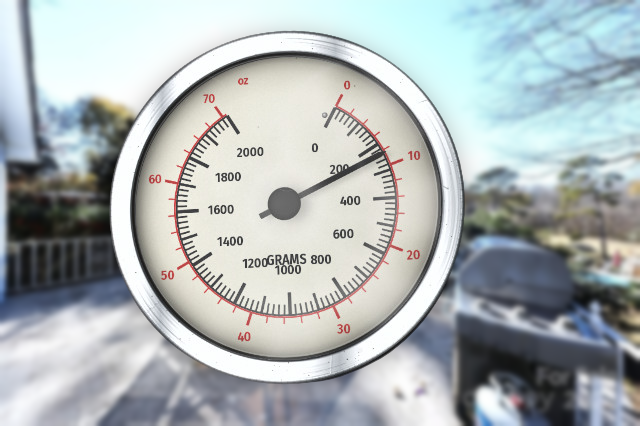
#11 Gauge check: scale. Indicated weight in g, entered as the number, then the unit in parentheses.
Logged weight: 240 (g)
